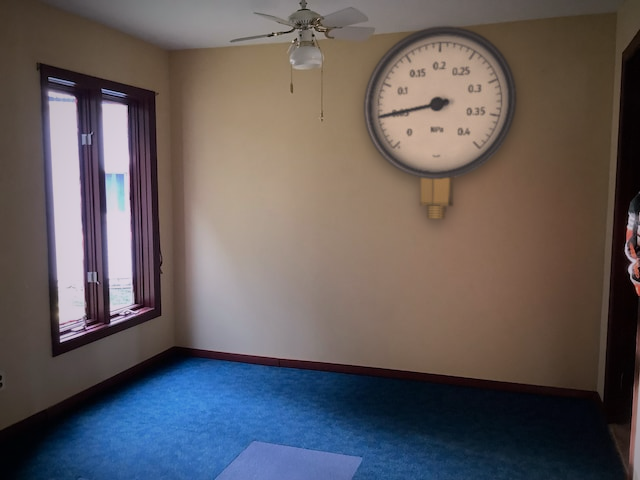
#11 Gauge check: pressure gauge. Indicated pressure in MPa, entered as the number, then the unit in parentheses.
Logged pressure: 0.05 (MPa)
